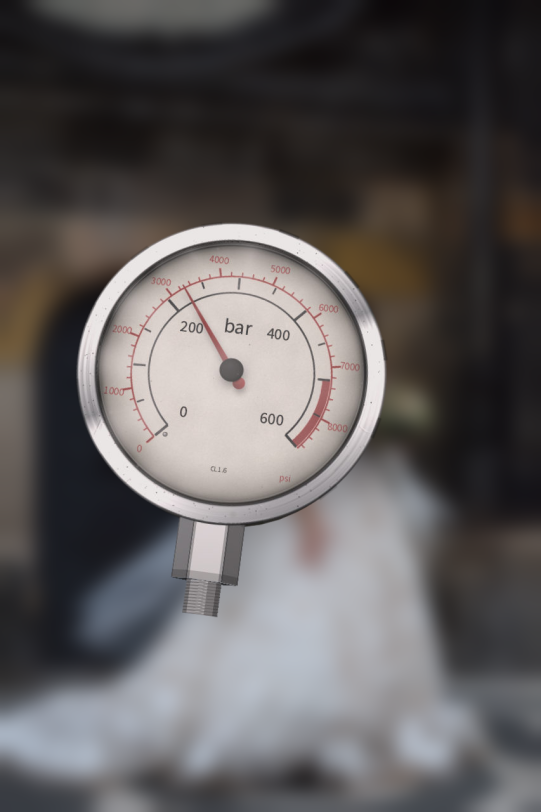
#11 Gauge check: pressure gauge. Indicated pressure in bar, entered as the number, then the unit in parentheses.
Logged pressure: 225 (bar)
